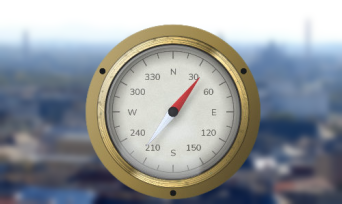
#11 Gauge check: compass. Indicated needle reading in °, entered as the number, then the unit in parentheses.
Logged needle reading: 37.5 (°)
